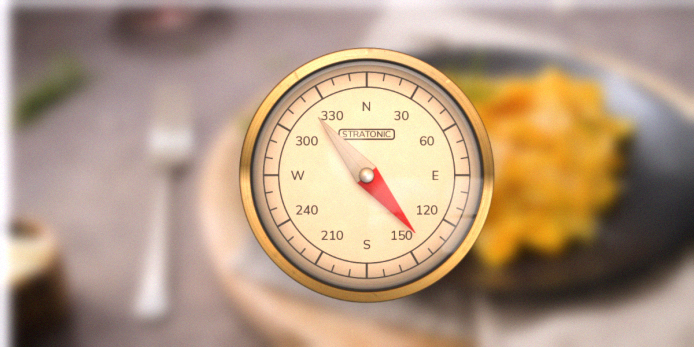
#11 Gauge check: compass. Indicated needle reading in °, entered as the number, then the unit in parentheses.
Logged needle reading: 140 (°)
